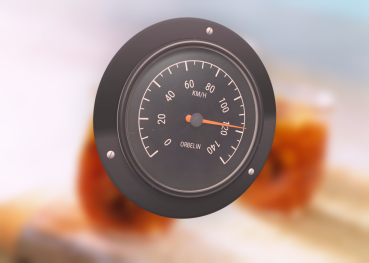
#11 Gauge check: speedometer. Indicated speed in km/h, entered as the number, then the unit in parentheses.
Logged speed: 117.5 (km/h)
